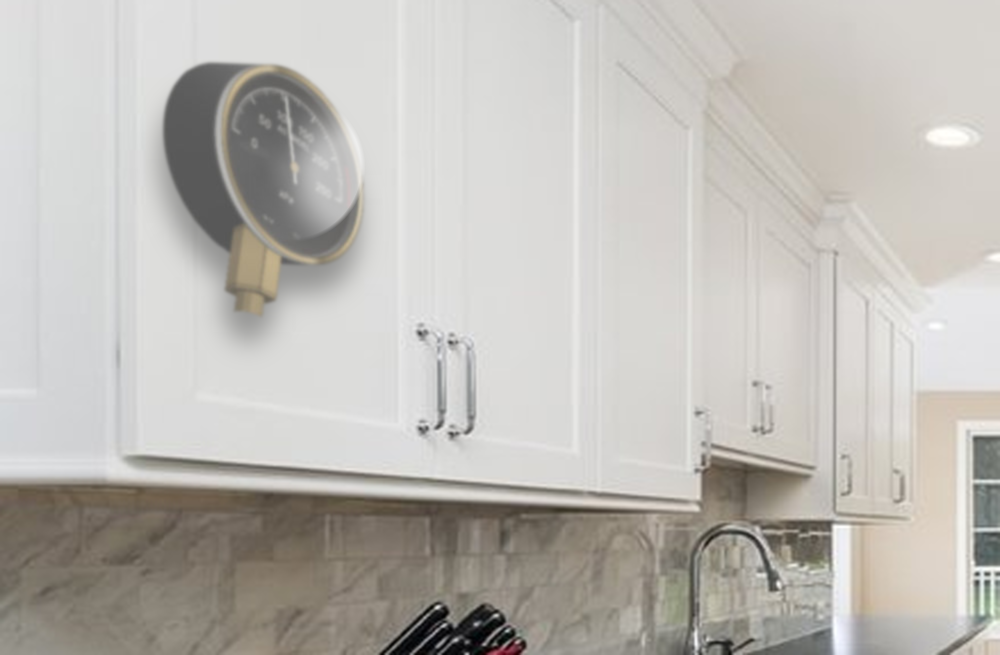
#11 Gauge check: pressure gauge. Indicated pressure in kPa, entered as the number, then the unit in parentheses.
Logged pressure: 100 (kPa)
